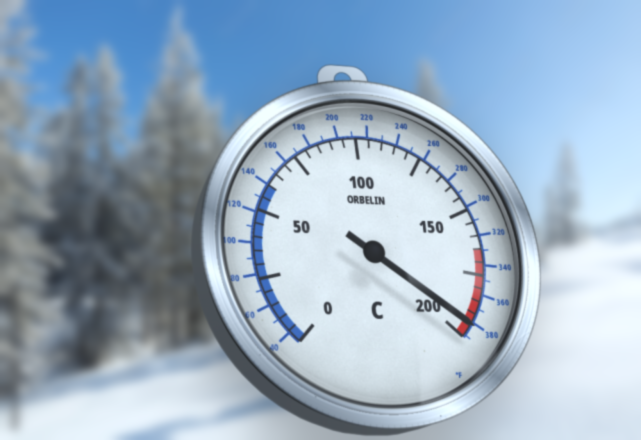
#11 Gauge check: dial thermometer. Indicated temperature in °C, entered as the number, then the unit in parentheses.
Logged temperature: 195 (°C)
